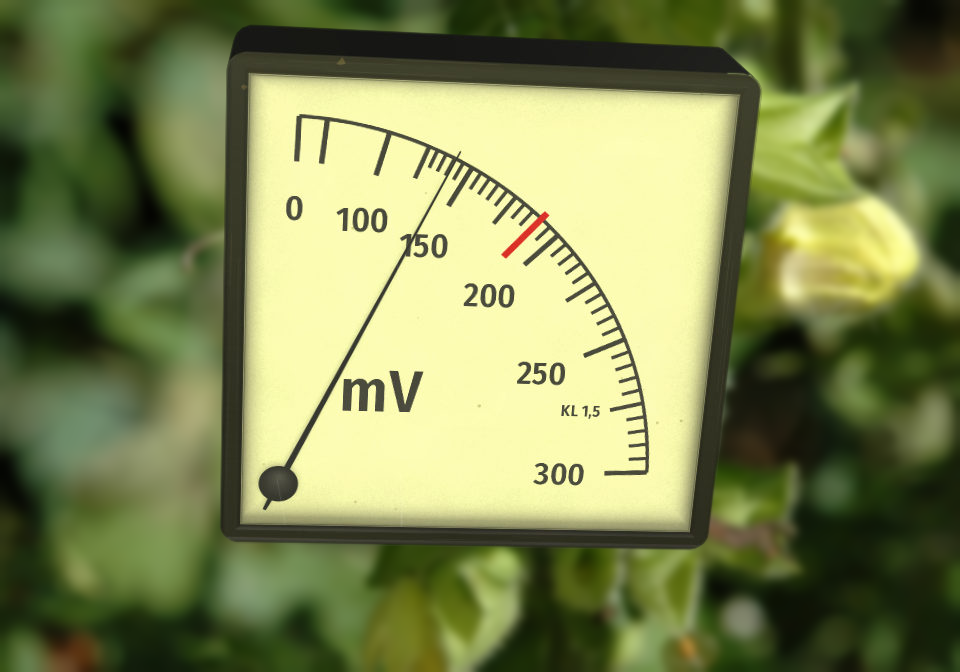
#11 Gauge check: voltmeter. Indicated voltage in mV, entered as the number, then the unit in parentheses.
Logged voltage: 140 (mV)
